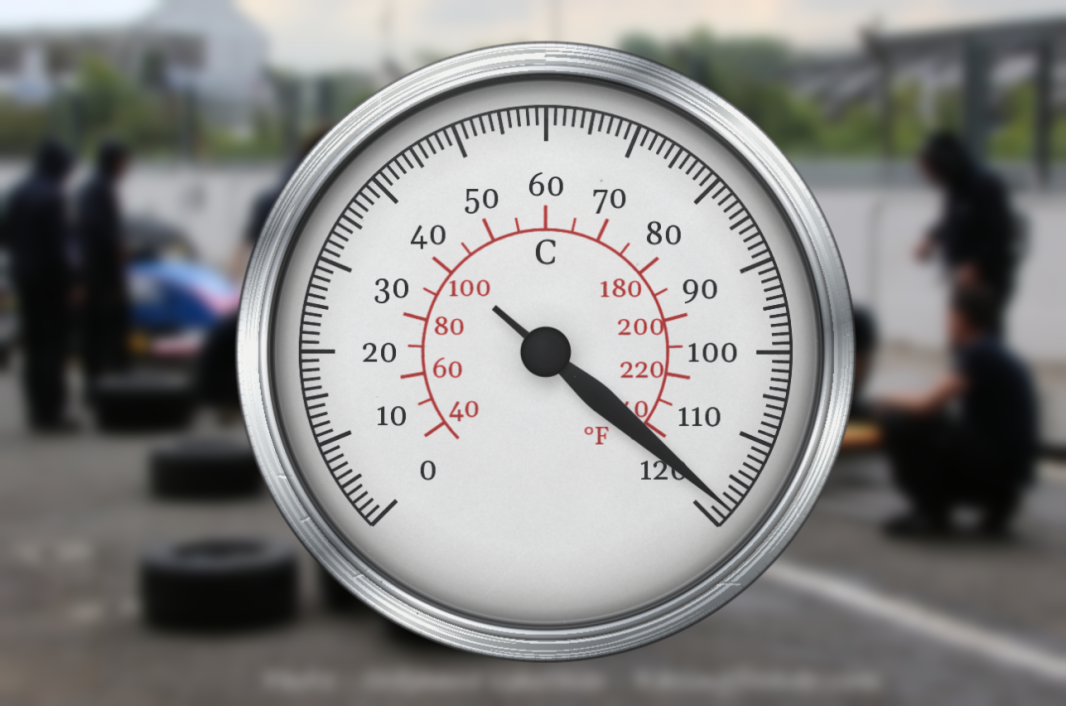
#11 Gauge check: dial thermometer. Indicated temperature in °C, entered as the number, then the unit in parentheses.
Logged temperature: 118 (°C)
